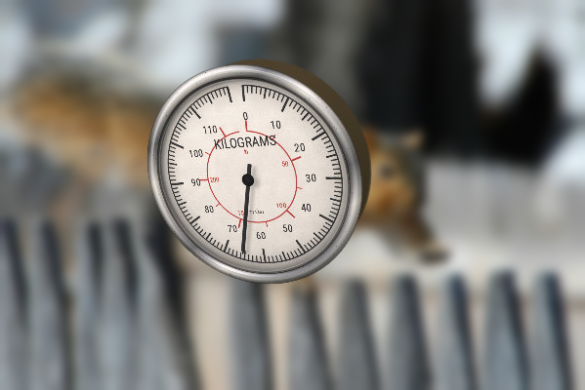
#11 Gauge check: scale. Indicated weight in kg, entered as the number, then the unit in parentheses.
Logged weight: 65 (kg)
